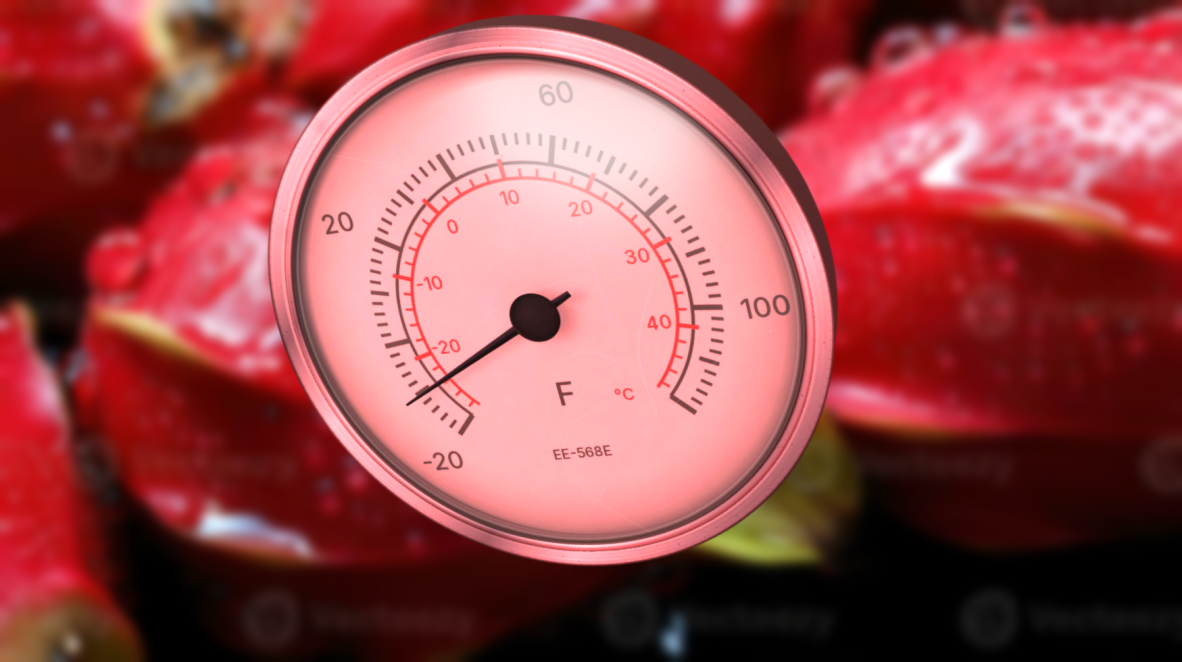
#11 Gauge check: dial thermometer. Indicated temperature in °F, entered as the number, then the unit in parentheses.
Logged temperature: -10 (°F)
